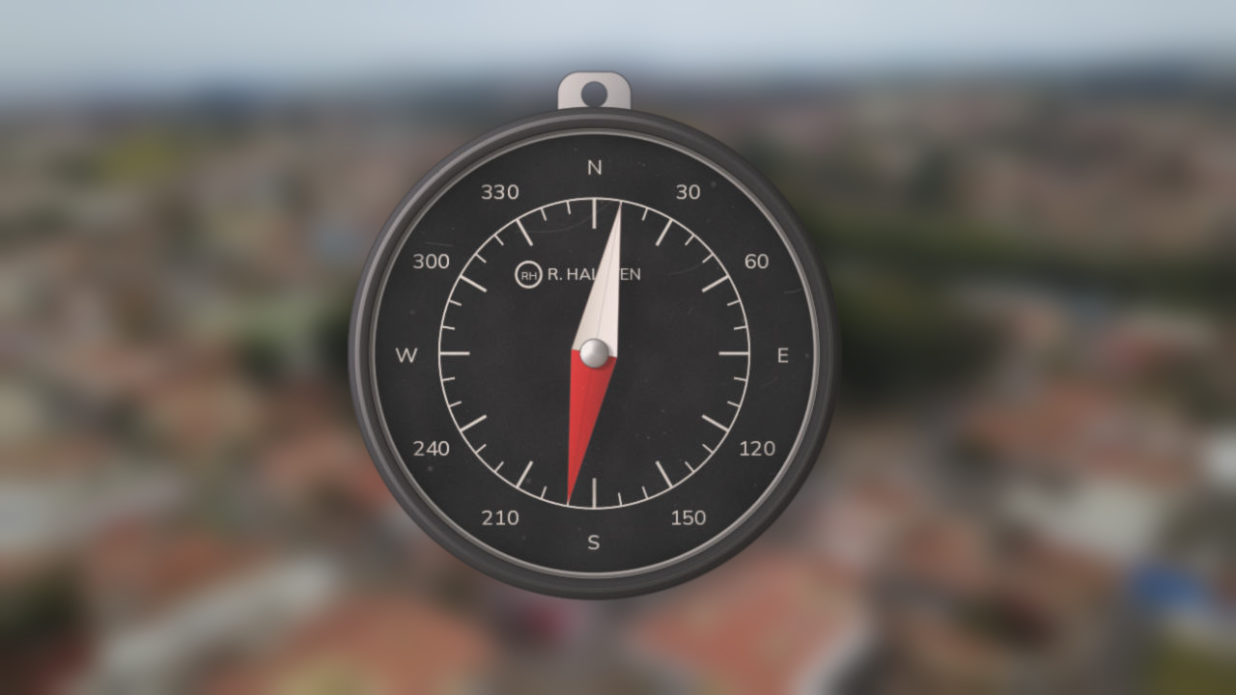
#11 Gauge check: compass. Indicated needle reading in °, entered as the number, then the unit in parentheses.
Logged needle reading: 190 (°)
